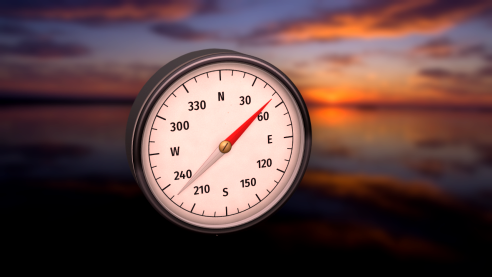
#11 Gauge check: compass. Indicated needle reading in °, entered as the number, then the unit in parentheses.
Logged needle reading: 50 (°)
